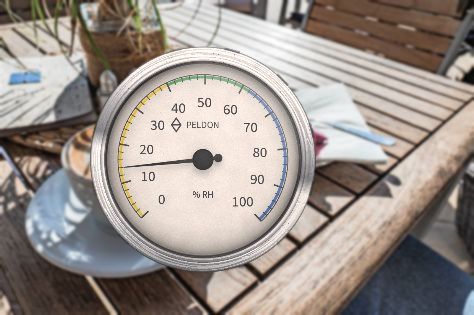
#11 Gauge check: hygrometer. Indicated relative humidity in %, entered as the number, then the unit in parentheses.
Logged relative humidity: 14 (%)
